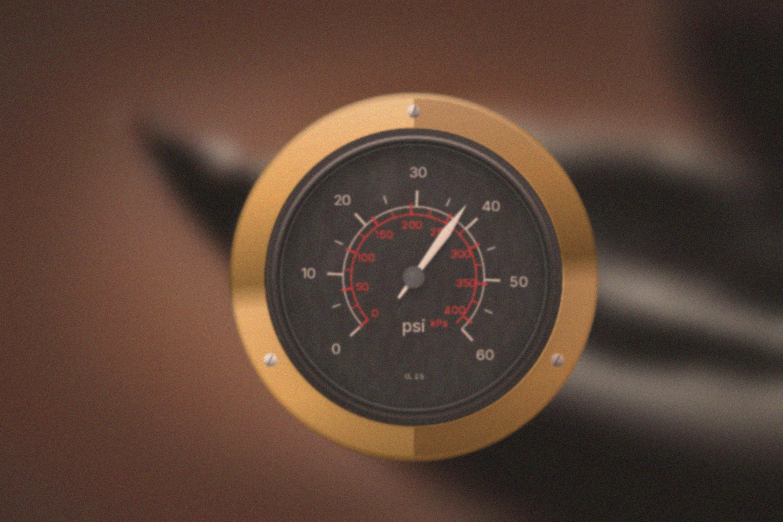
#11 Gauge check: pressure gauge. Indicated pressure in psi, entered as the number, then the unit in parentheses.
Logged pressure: 37.5 (psi)
